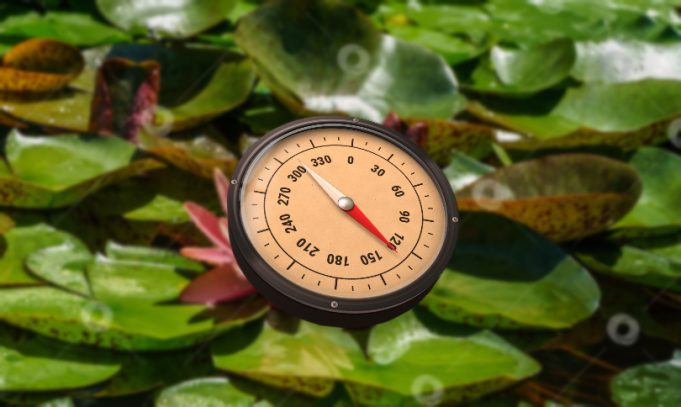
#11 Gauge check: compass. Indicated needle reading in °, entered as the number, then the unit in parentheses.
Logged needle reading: 130 (°)
